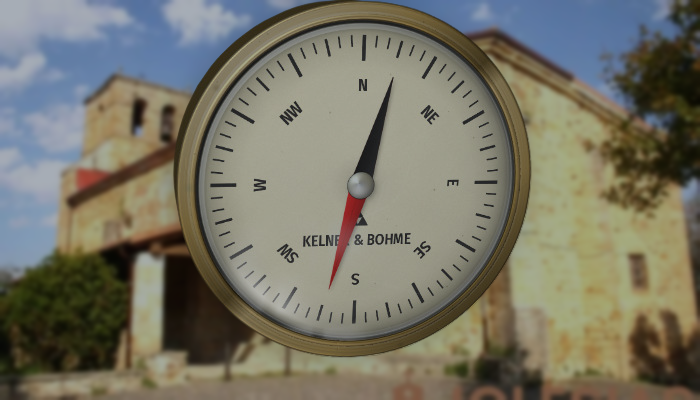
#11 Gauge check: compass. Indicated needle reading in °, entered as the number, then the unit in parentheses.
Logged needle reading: 195 (°)
